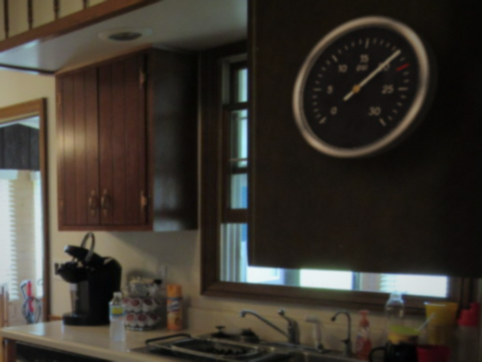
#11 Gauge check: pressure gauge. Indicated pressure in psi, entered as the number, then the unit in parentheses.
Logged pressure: 20 (psi)
